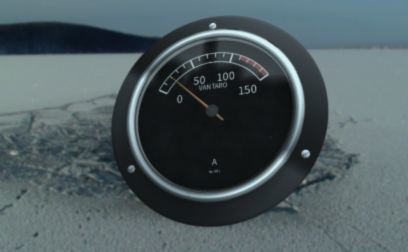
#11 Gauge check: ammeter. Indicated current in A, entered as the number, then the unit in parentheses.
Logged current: 20 (A)
